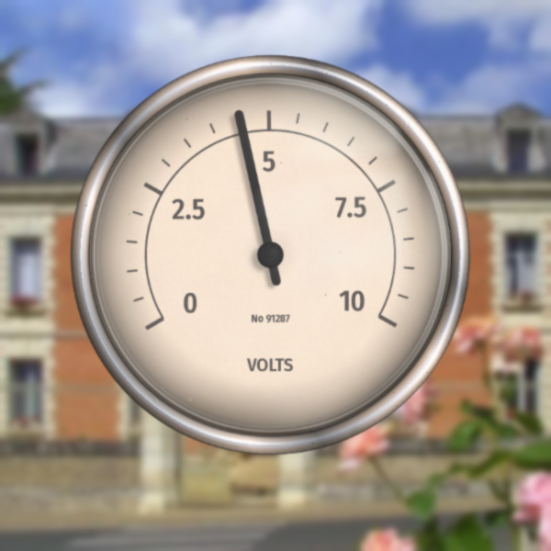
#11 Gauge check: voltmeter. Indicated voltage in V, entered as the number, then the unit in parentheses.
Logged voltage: 4.5 (V)
